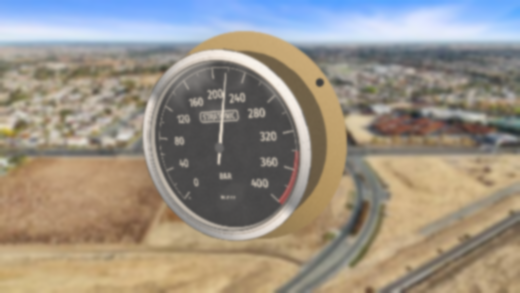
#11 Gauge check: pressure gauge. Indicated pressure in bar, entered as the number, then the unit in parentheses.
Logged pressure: 220 (bar)
